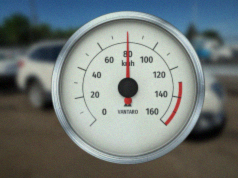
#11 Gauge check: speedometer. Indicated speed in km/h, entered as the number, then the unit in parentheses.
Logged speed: 80 (km/h)
